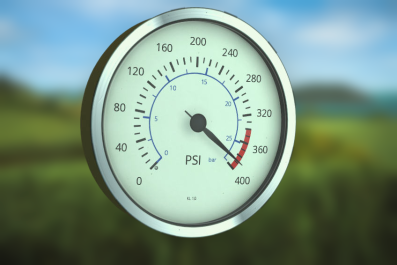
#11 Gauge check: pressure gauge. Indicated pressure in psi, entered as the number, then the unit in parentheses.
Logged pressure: 390 (psi)
